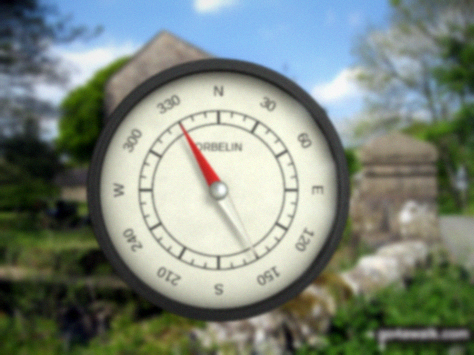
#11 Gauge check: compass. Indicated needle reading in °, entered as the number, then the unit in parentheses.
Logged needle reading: 330 (°)
